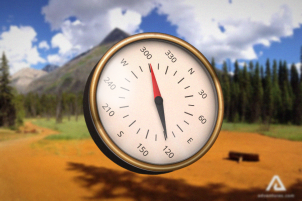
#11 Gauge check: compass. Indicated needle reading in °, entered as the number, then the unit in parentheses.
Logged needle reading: 300 (°)
